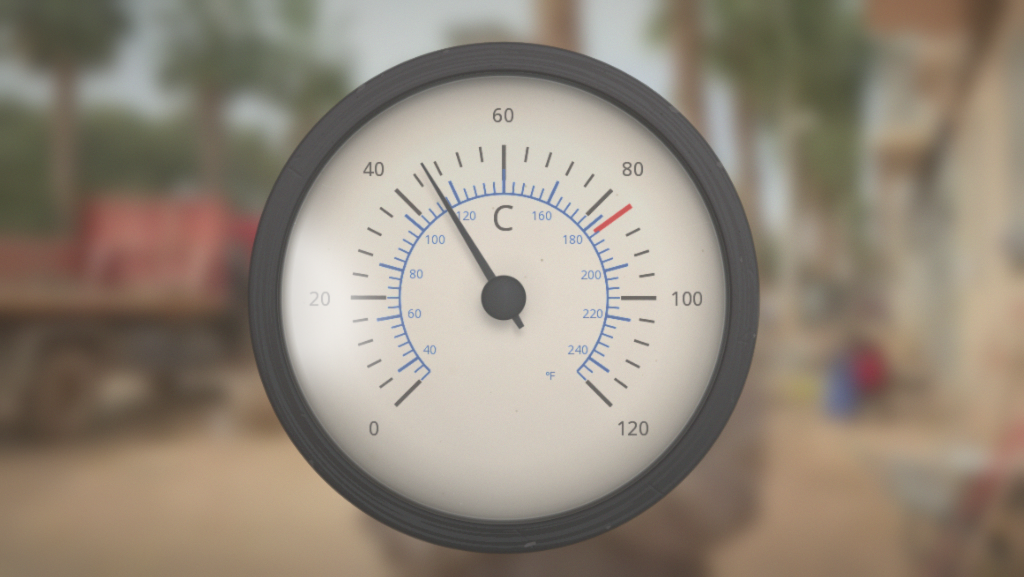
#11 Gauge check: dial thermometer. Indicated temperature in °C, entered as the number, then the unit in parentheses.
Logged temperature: 46 (°C)
